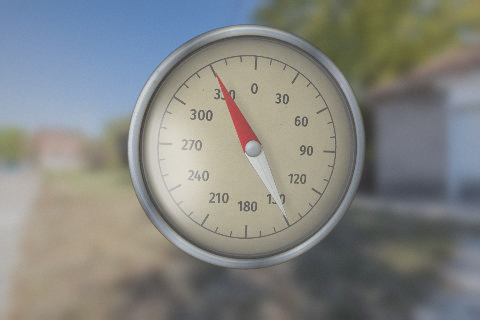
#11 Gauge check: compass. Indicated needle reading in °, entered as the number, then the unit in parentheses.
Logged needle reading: 330 (°)
